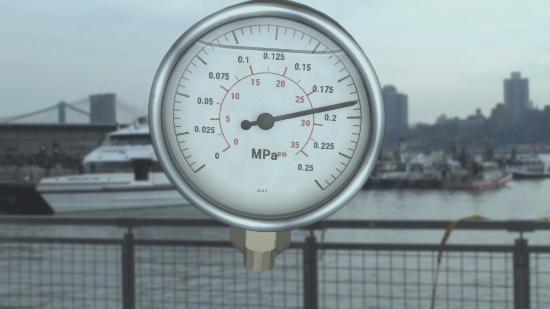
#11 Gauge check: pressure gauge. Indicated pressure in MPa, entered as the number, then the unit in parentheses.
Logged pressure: 0.19 (MPa)
